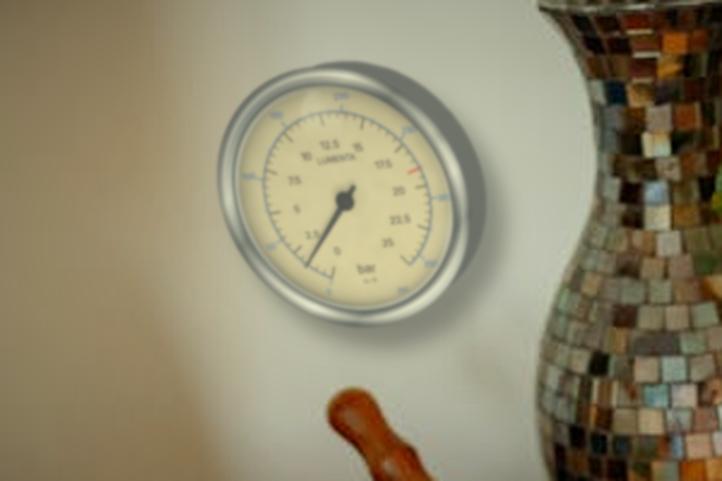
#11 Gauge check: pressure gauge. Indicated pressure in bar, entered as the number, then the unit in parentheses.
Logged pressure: 1.5 (bar)
